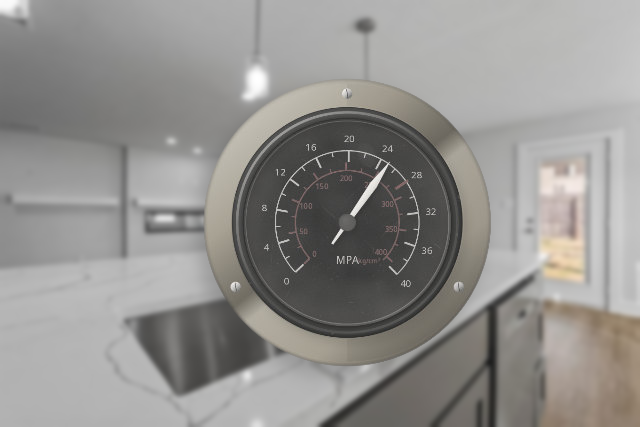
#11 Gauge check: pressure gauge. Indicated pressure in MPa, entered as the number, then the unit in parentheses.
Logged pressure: 25 (MPa)
